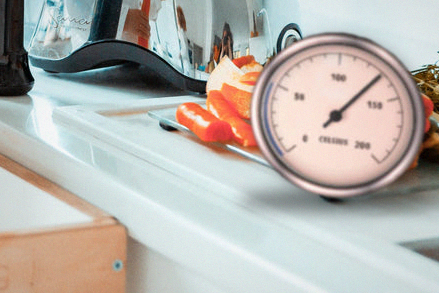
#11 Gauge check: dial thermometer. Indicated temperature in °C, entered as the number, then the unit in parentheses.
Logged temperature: 130 (°C)
